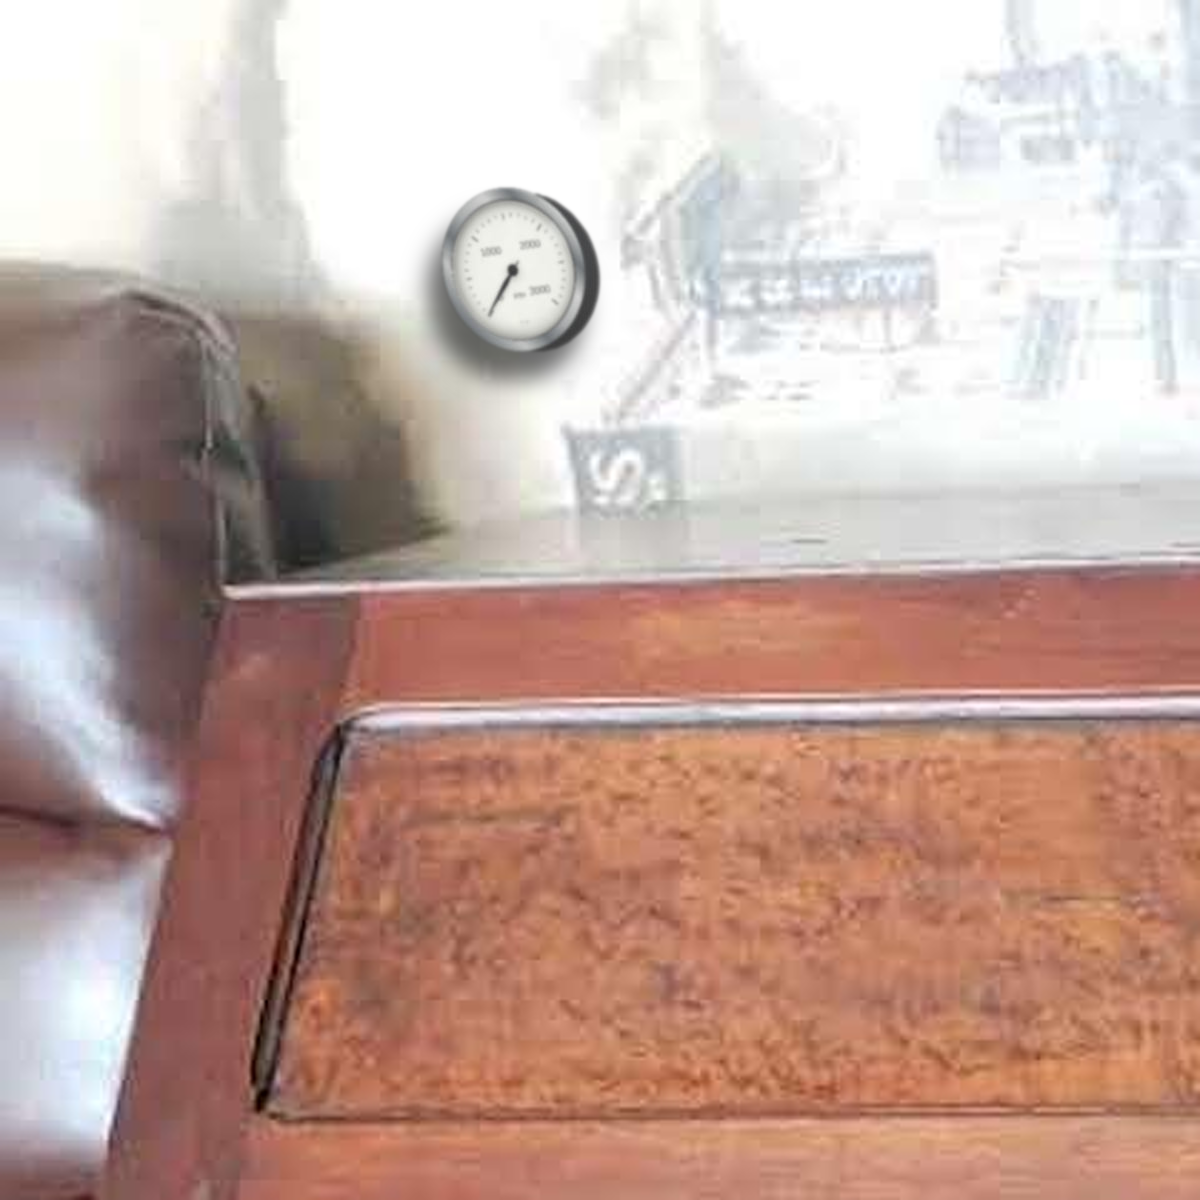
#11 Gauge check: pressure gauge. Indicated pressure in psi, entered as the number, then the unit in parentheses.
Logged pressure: 0 (psi)
